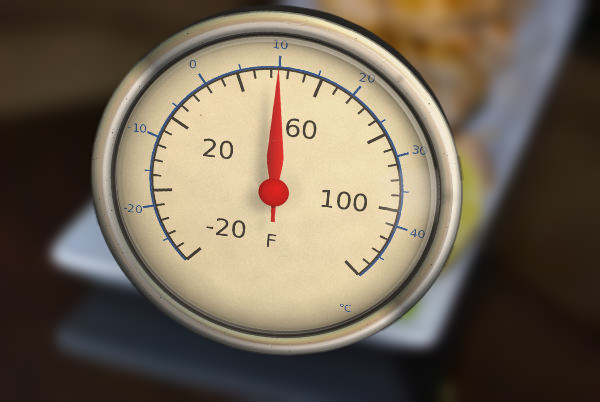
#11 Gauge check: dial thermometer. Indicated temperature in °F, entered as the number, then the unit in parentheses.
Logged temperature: 50 (°F)
